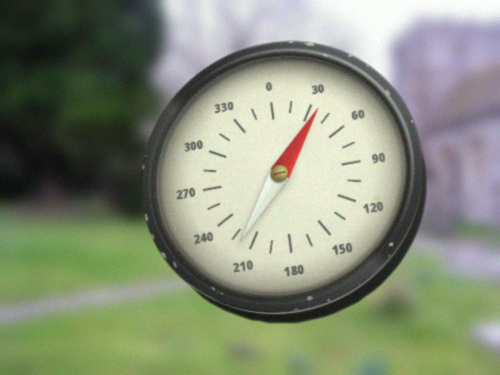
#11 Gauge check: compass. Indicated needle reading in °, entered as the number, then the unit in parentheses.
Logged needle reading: 37.5 (°)
